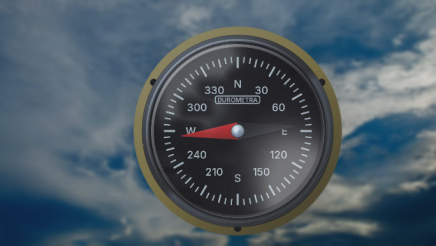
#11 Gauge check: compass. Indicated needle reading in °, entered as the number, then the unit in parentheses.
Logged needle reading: 265 (°)
